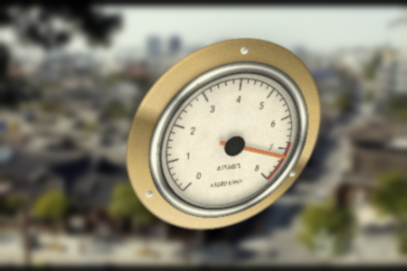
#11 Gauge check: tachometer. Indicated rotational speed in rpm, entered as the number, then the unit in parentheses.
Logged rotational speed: 7200 (rpm)
